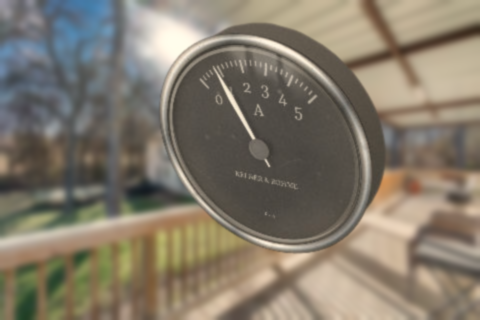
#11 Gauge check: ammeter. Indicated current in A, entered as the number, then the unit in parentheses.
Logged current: 1 (A)
